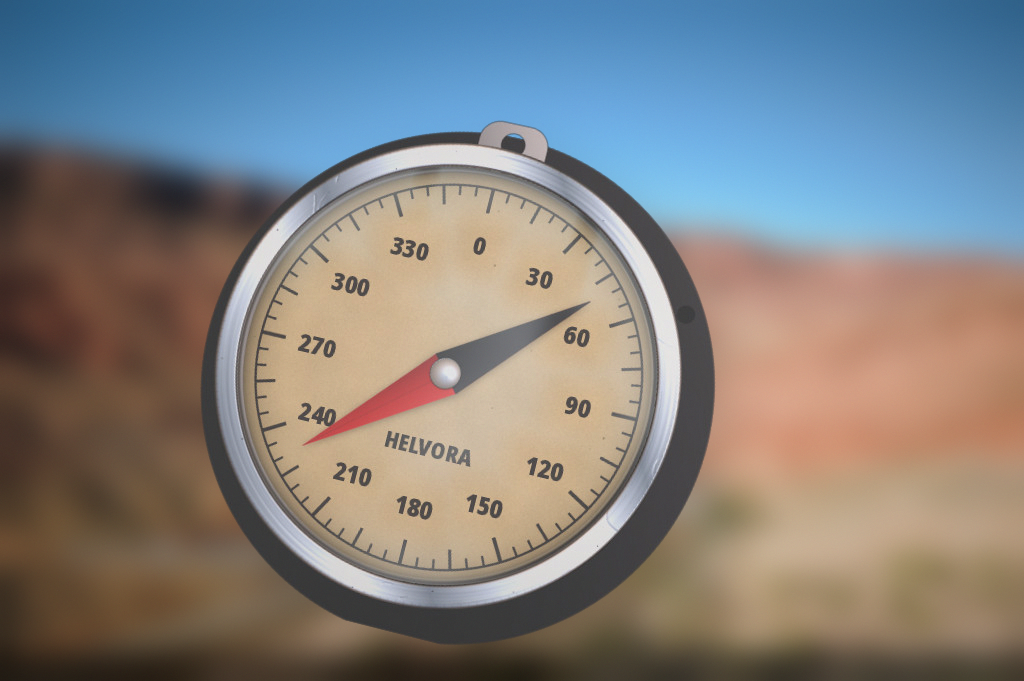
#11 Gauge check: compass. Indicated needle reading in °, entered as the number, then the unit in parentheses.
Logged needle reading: 230 (°)
